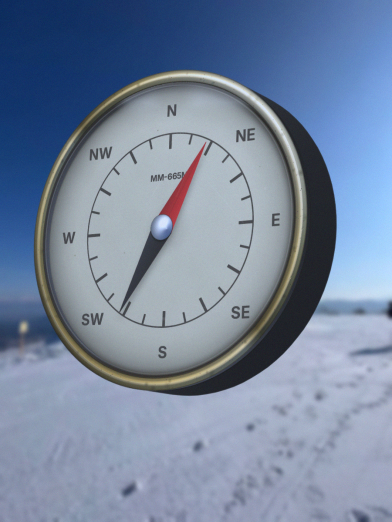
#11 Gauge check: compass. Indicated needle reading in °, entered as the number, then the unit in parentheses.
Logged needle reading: 30 (°)
